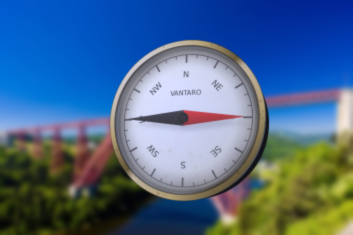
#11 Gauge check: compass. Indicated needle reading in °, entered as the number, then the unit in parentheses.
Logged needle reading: 90 (°)
